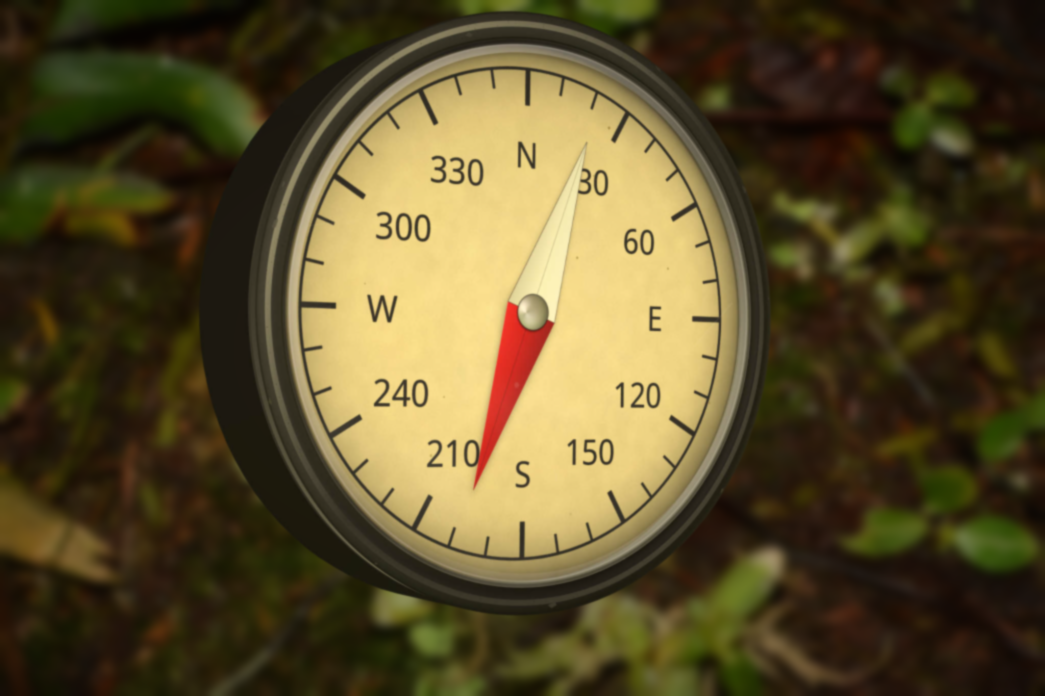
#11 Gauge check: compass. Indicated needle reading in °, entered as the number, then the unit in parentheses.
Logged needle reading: 200 (°)
